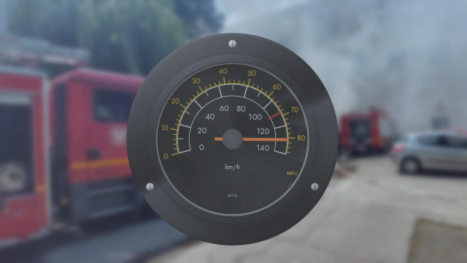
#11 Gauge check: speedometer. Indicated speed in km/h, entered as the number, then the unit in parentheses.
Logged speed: 130 (km/h)
